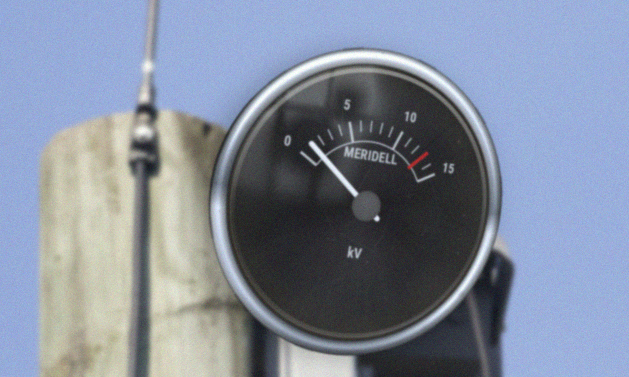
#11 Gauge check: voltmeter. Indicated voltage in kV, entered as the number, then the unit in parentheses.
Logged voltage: 1 (kV)
